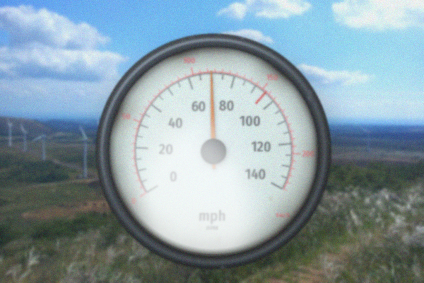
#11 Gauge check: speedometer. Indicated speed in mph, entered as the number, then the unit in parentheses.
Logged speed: 70 (mph)
